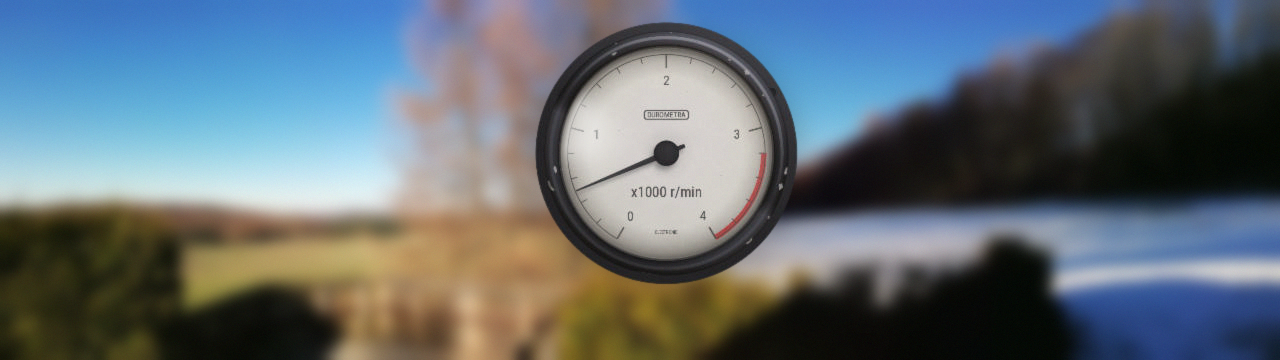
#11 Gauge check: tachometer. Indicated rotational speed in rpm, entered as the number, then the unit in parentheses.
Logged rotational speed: 500 (rpm)
